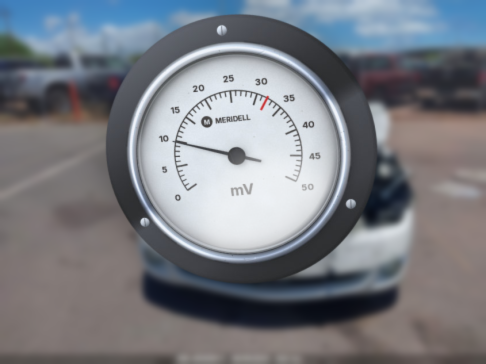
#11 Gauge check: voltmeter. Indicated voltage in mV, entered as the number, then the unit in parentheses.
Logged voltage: 10 (mV)
